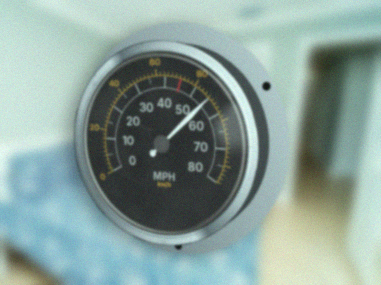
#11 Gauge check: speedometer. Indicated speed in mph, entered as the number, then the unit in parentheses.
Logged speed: 55 (mph)
